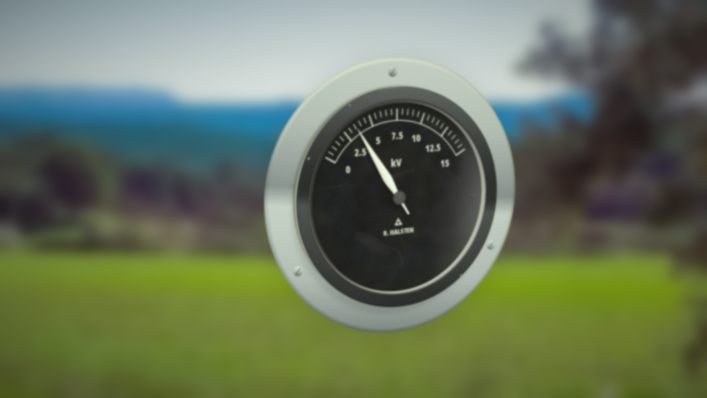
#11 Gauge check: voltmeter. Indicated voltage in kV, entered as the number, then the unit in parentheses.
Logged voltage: 3.5 (kV)
